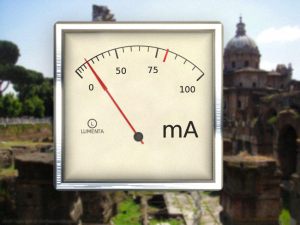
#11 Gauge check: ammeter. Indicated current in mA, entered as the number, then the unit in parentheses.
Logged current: 25 (mA)
